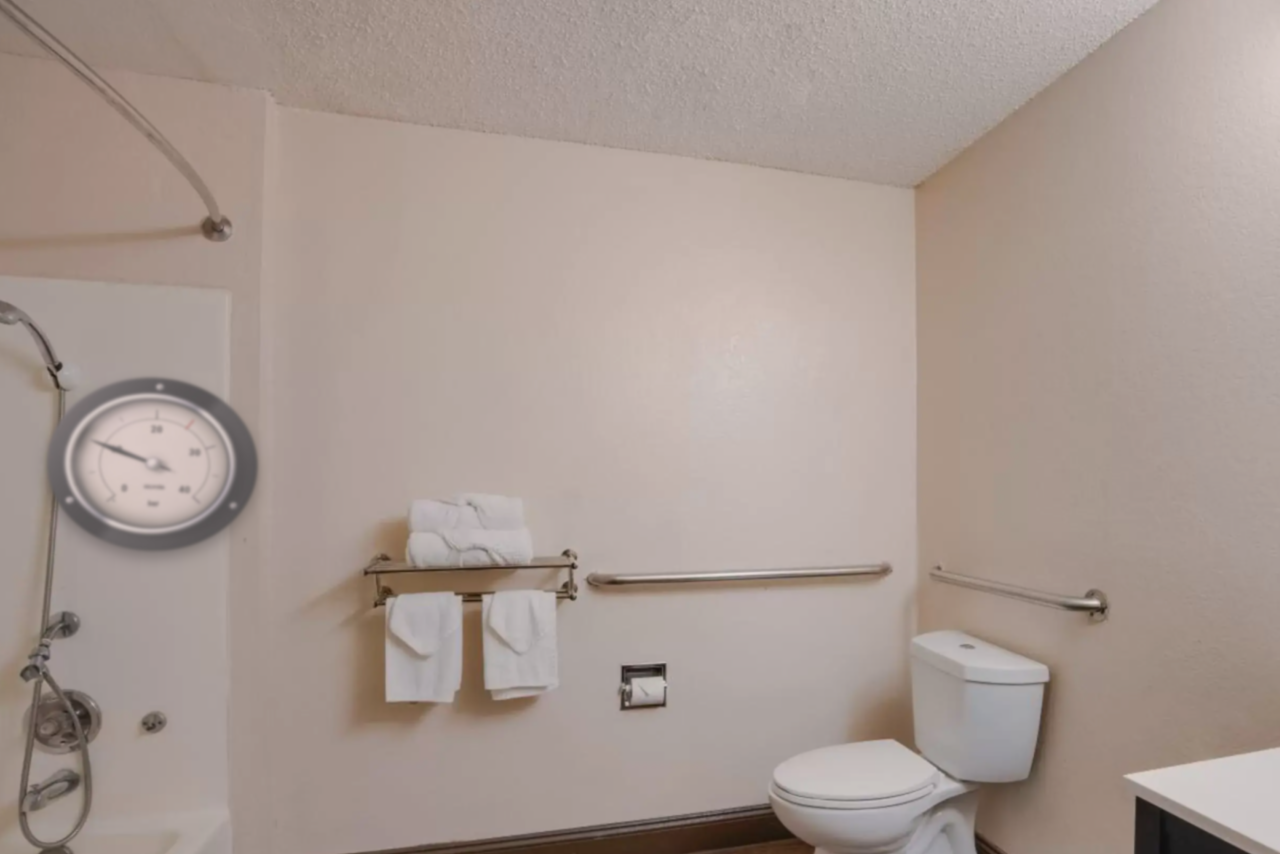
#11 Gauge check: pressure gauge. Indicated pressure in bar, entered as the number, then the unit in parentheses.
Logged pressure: 10 (bar)
